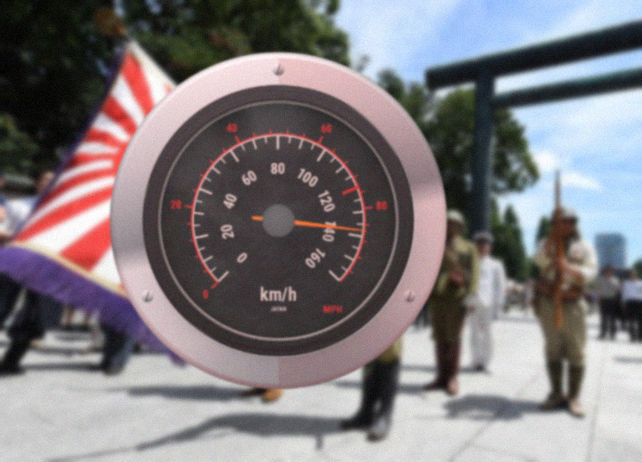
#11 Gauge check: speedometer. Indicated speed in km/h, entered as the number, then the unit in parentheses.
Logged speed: 137.5 (km/h)
